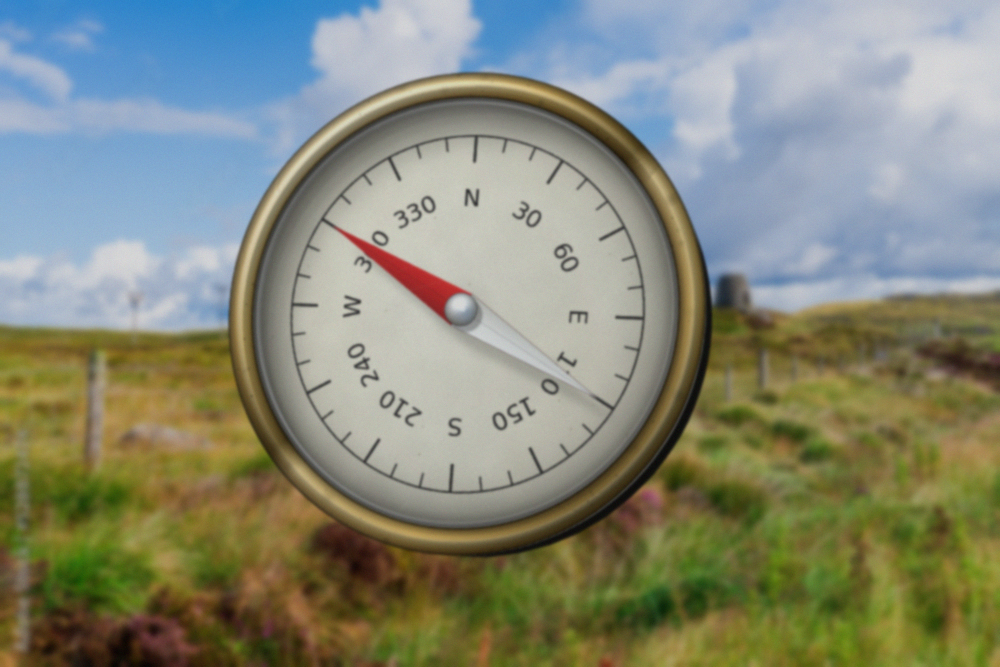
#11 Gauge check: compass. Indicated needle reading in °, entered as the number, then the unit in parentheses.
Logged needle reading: 300 (°)
